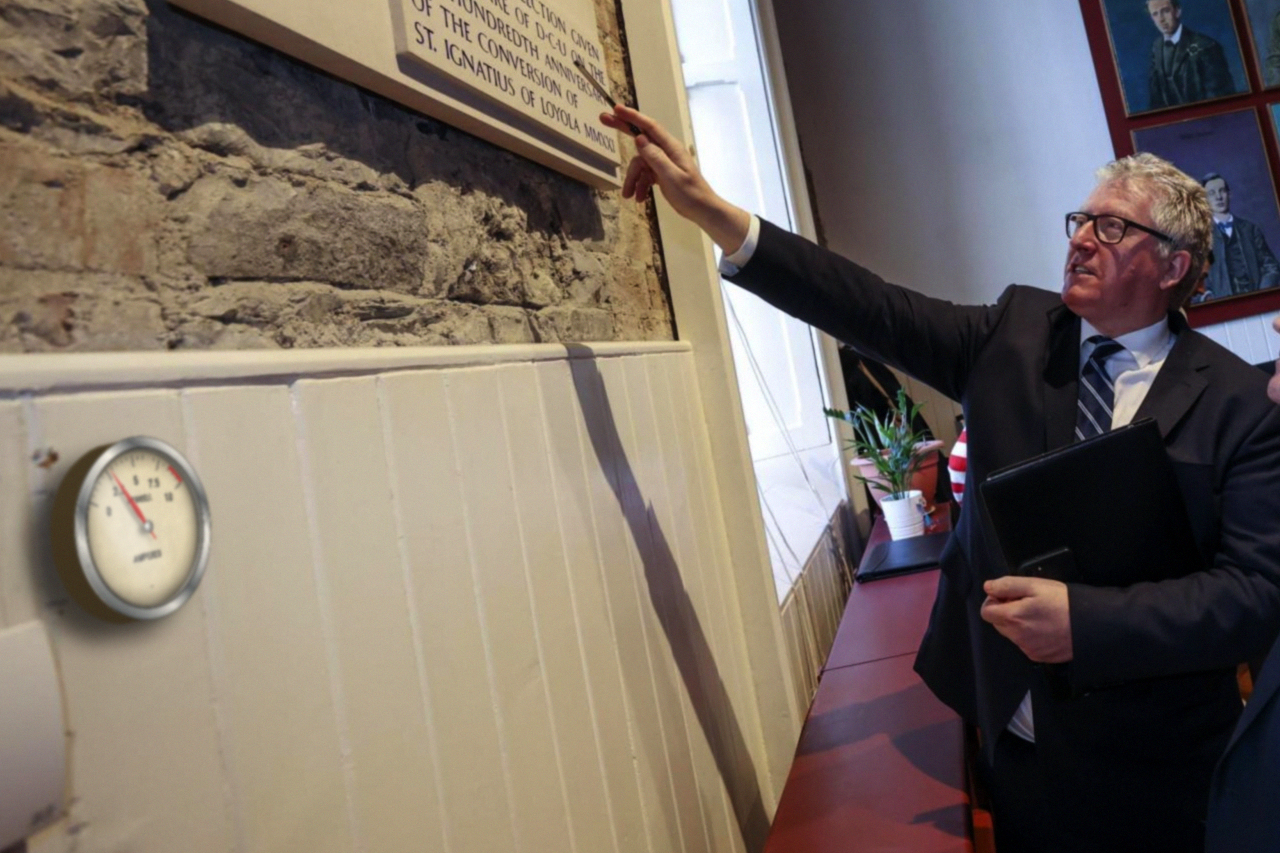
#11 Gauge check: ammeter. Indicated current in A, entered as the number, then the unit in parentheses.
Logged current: 2.5 (A)
